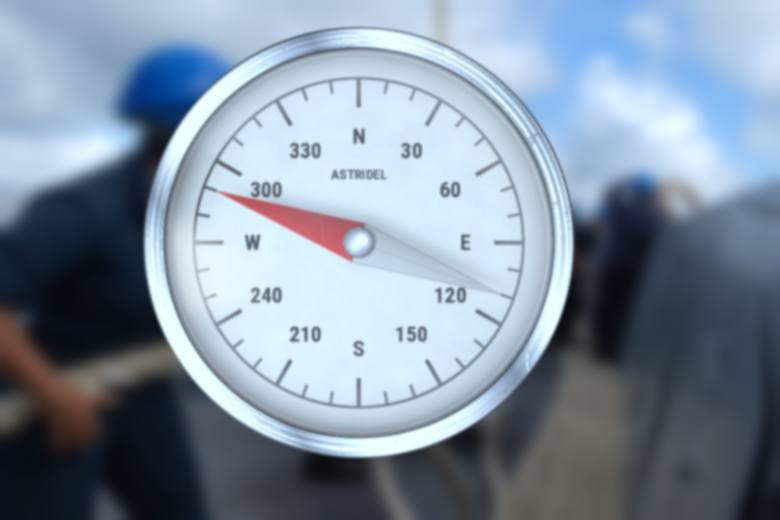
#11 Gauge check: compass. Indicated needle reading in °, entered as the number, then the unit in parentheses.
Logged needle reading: 290 (°)
